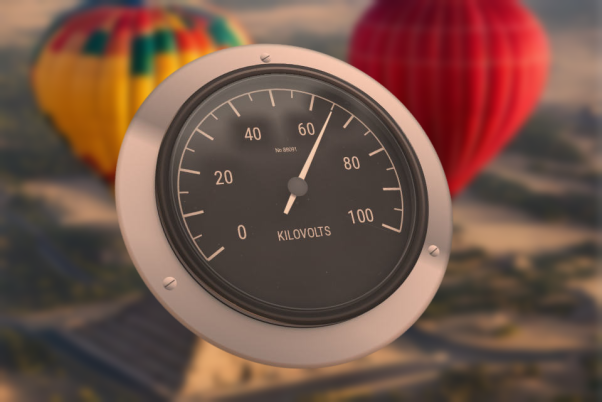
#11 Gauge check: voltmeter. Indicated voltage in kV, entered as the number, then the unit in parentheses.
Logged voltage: 65 (kV)
